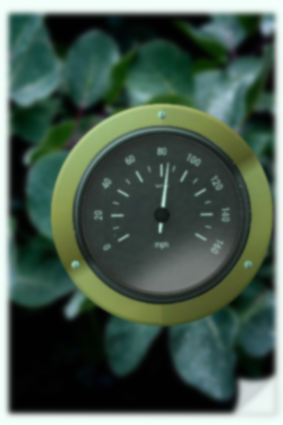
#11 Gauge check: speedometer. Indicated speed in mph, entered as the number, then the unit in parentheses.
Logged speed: 85 (mph)
